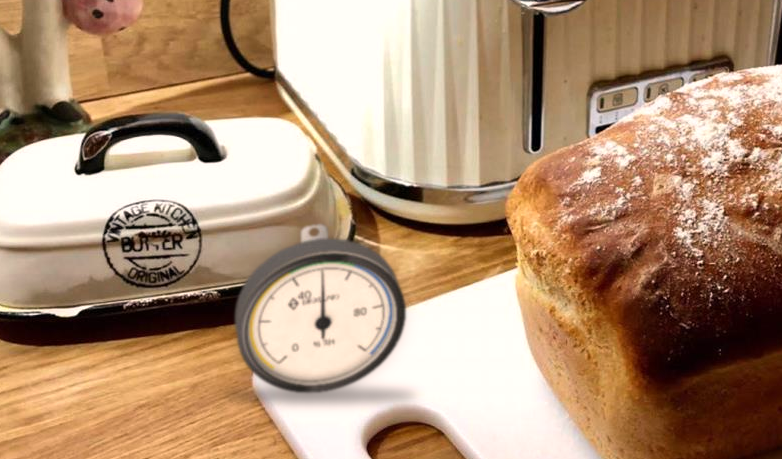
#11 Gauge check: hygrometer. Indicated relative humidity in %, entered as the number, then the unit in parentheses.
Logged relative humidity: 50 (%)
